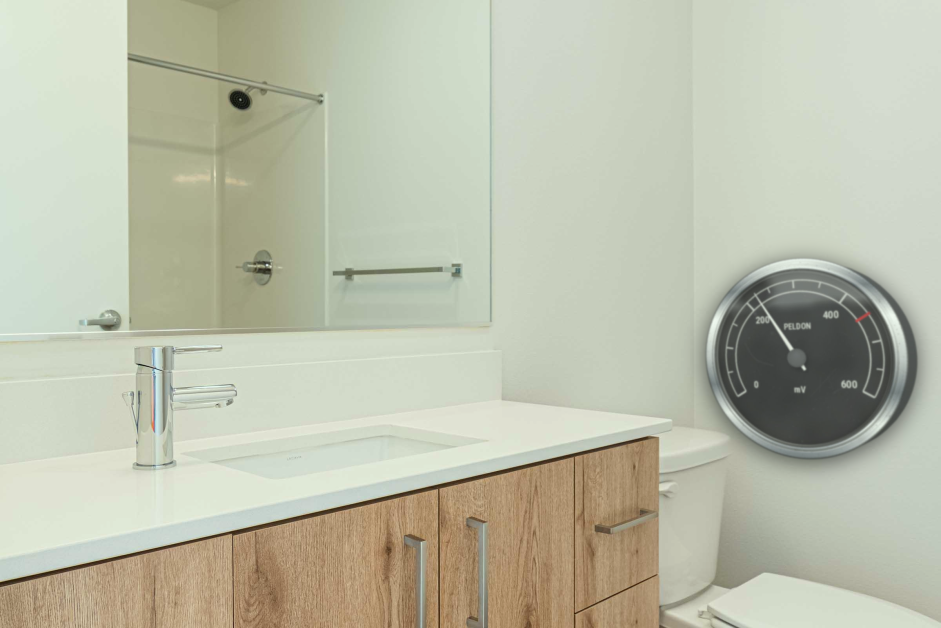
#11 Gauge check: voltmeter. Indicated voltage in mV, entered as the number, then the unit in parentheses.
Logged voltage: 225 (mV)
